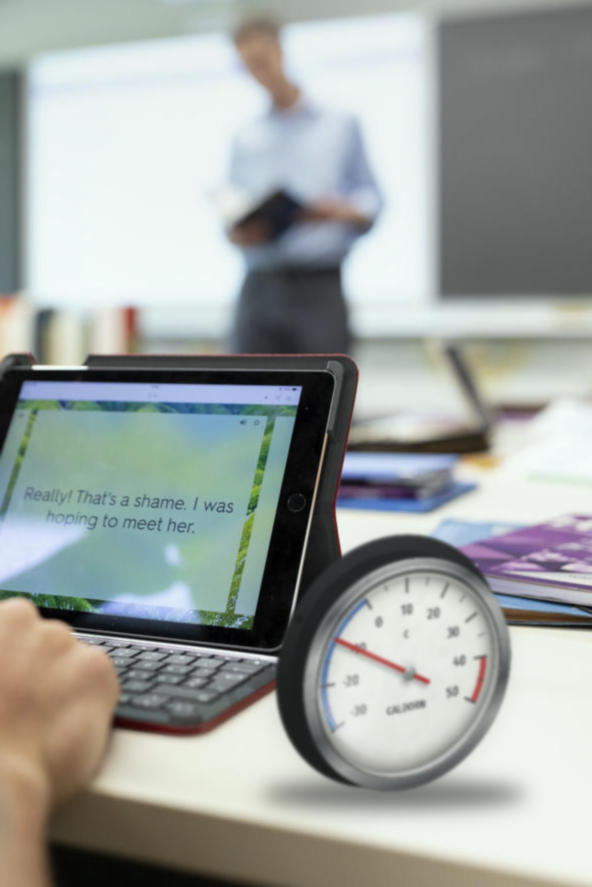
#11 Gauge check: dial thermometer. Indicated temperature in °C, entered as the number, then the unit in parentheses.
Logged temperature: -10 (°C)
